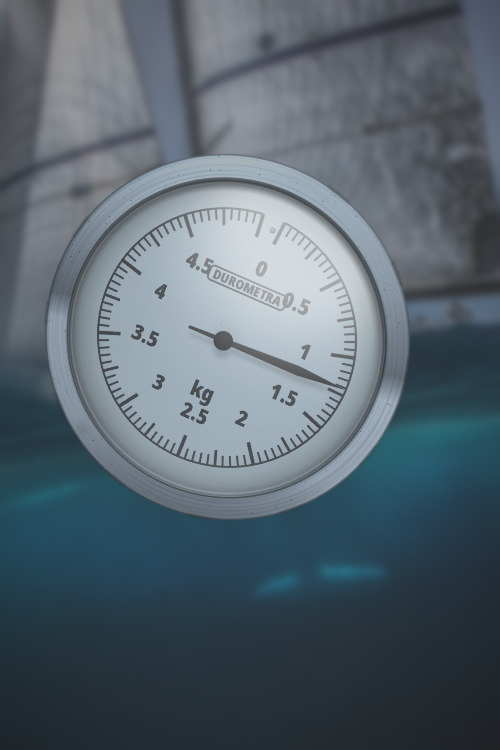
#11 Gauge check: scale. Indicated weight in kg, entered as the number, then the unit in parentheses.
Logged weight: 1.2 (kg)
